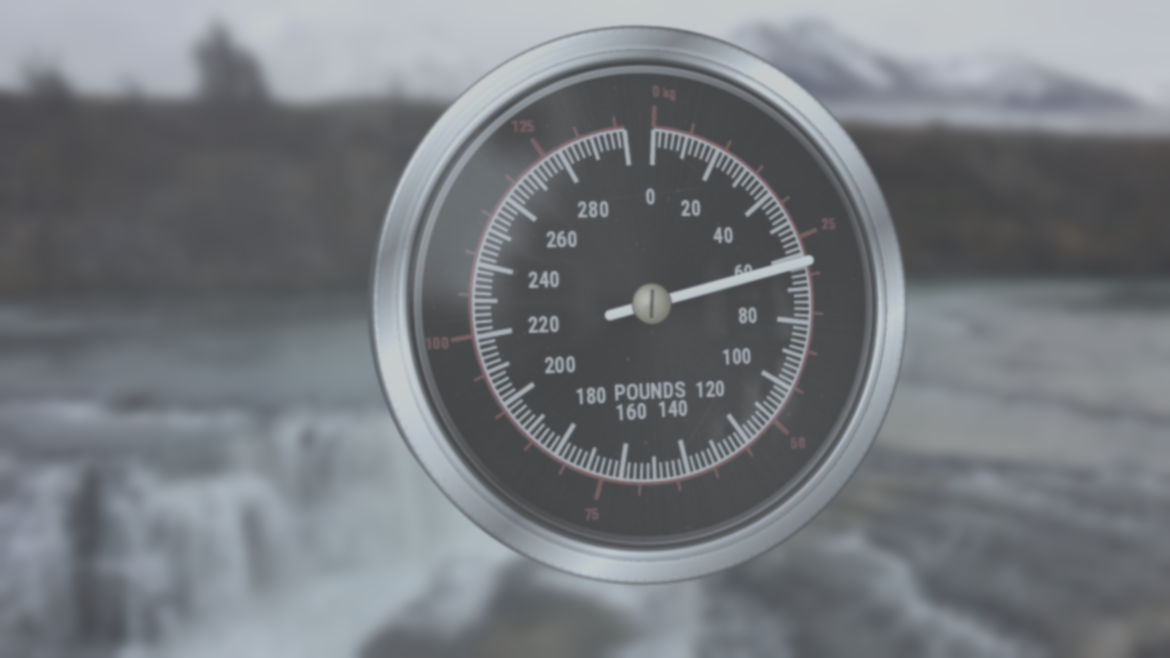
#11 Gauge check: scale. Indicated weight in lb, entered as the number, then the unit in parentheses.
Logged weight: 62 (lb)
